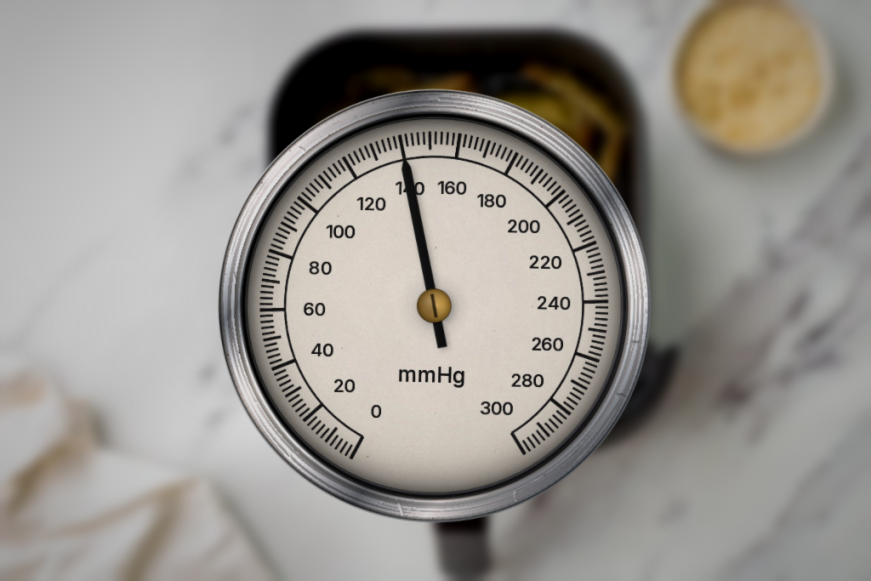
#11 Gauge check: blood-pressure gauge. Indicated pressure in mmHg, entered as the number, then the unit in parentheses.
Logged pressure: 140 (mmHg)
